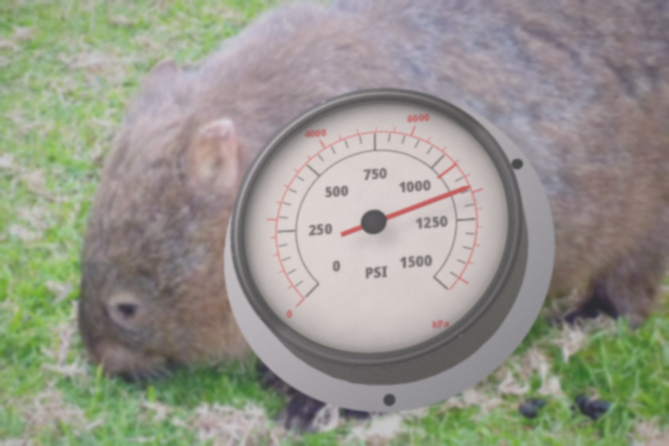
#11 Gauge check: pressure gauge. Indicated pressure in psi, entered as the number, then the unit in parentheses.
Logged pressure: 1150 (psi)
